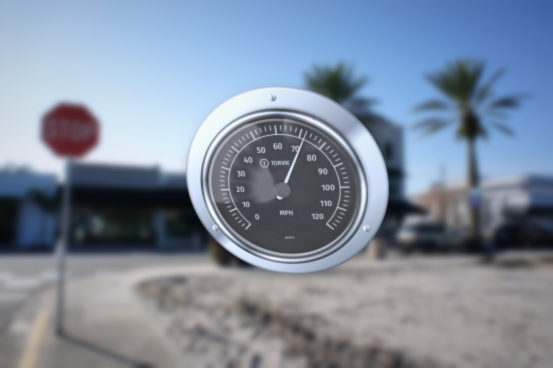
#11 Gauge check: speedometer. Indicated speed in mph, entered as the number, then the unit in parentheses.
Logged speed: 72 (mph)
